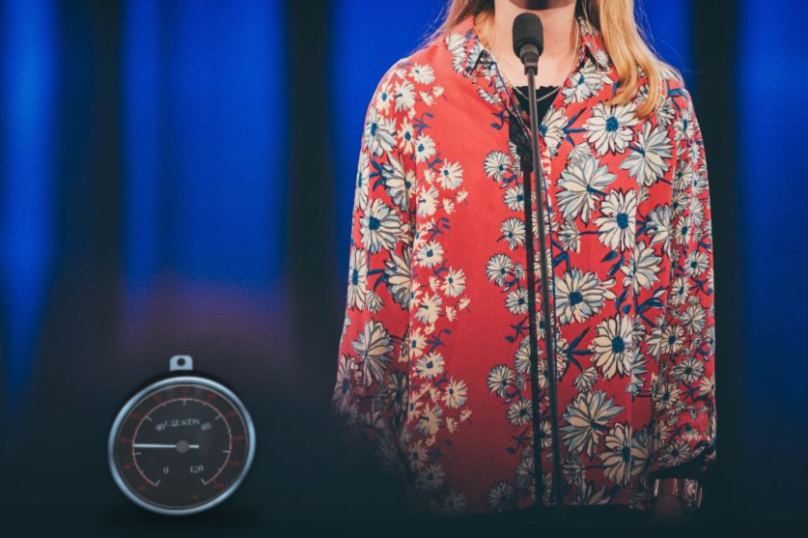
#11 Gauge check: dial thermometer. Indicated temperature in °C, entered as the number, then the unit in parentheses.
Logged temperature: 25 (°C)
